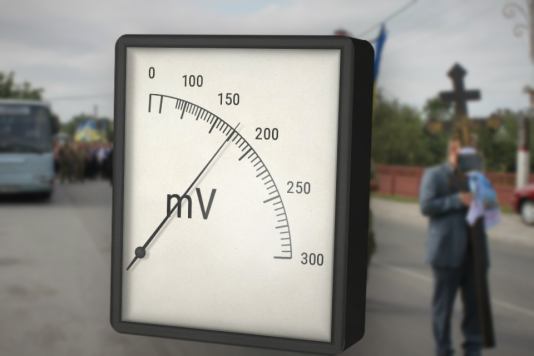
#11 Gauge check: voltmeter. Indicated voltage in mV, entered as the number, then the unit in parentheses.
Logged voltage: 175 (mV)
